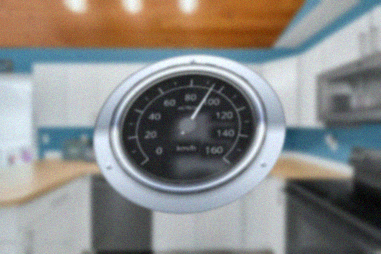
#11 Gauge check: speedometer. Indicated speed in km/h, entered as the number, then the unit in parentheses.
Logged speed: 95 (km/h)
